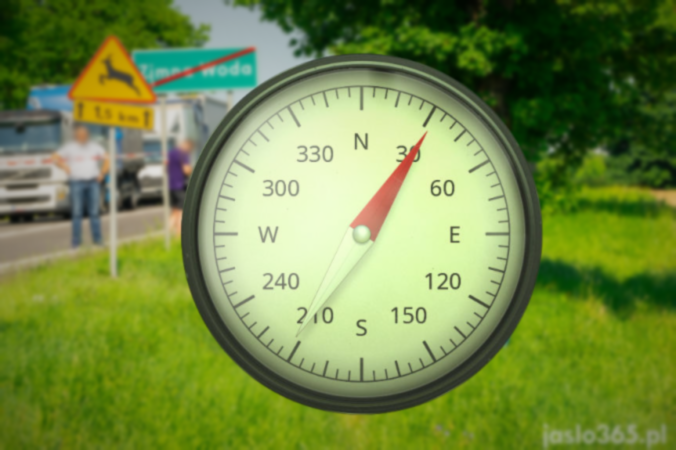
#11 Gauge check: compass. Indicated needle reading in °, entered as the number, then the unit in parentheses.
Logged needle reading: 32.5 (°)
